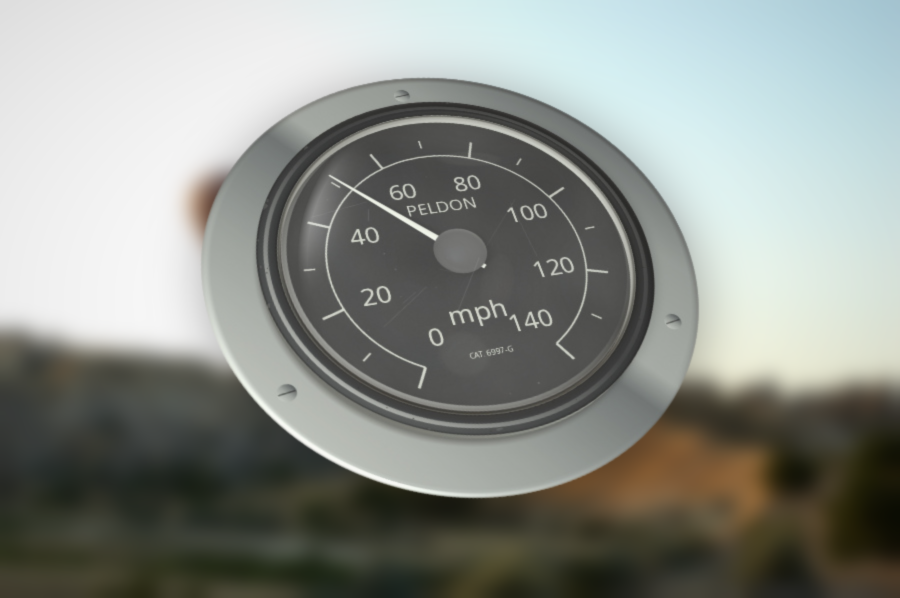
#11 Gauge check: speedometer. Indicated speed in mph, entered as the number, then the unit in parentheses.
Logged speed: 50 (mph)
